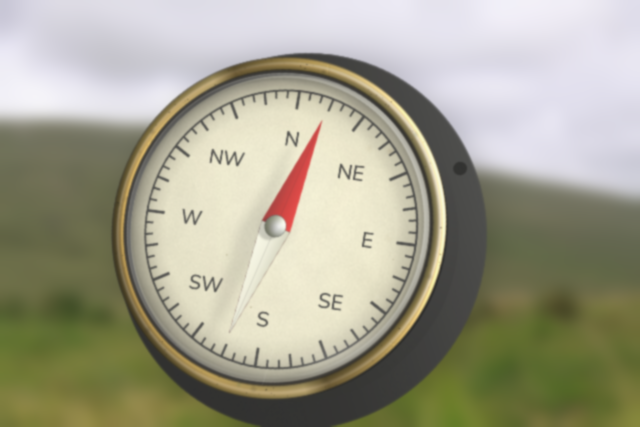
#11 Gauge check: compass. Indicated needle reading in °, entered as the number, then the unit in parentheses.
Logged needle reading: 15 (°)
